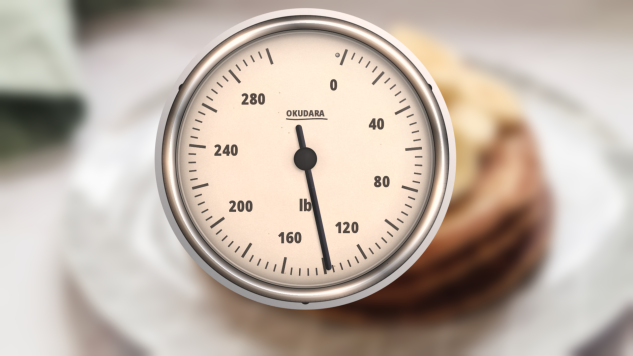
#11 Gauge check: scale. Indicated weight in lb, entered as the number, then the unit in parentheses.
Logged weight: 138 (lb)
